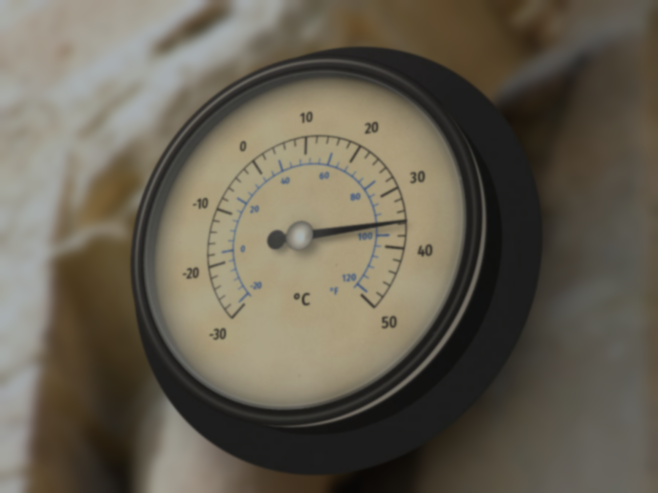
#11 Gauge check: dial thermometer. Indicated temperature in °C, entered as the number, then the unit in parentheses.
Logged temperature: 36 (°C)
